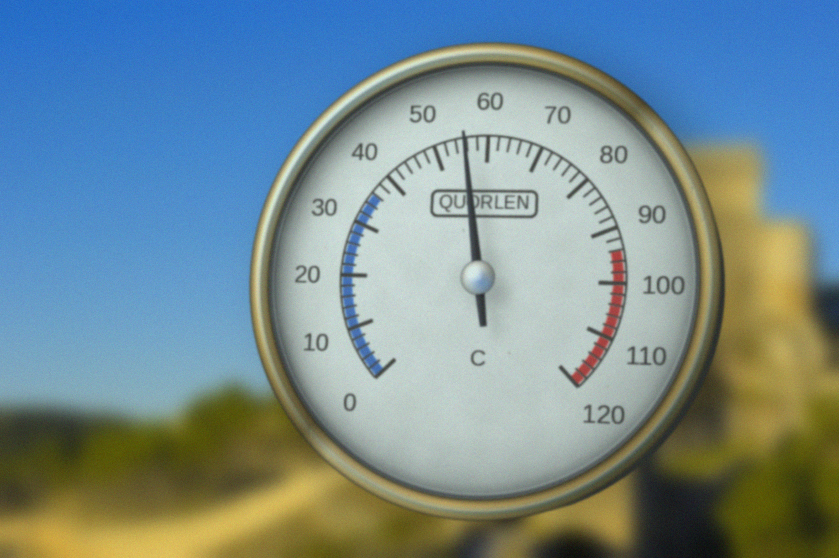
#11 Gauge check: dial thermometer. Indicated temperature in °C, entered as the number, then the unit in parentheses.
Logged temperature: 56 (°C)
